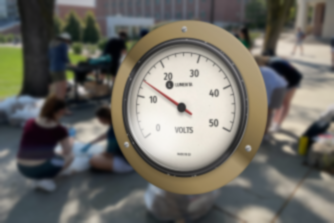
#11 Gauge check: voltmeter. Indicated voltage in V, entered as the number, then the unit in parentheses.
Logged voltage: 14 (V)
